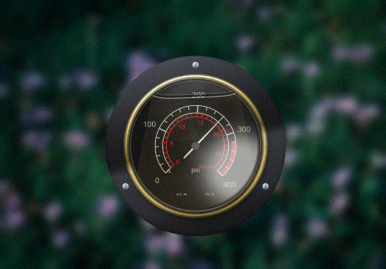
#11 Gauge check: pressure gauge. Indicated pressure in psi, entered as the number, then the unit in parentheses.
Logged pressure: 260 (psi)
